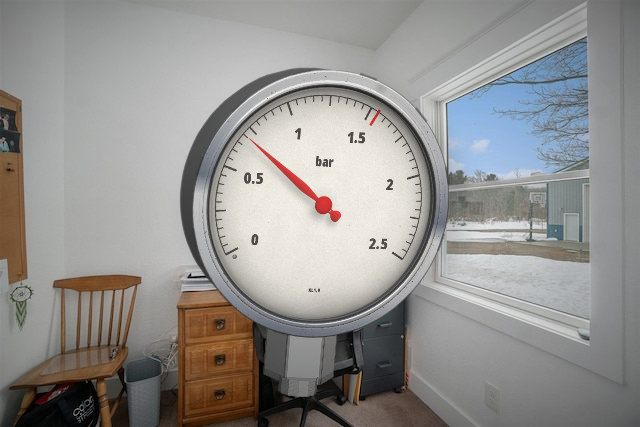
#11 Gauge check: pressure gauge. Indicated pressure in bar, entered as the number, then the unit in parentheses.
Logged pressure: 0.7 (bar)
